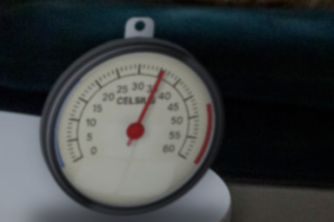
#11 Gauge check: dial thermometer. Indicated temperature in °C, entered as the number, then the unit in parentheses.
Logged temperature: 35 (°C)
